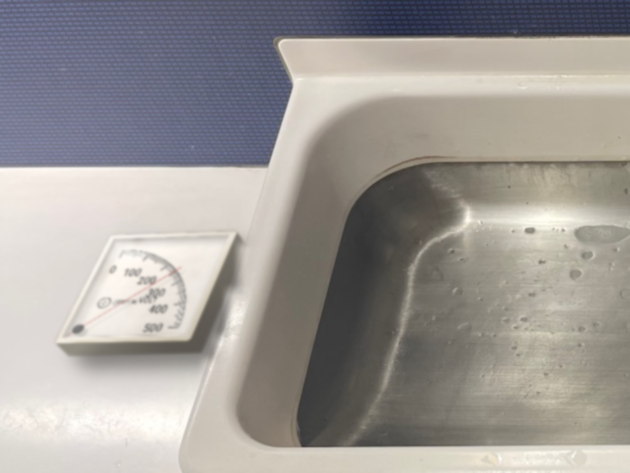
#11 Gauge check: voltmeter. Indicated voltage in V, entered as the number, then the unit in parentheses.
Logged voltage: 250 (V)
